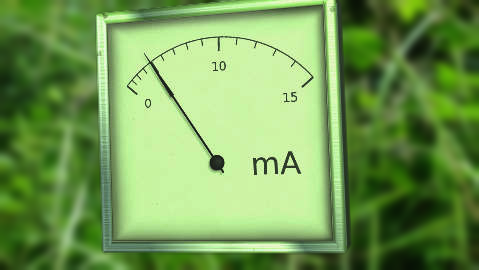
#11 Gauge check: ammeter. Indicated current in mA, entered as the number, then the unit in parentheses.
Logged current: 5 (mA)
